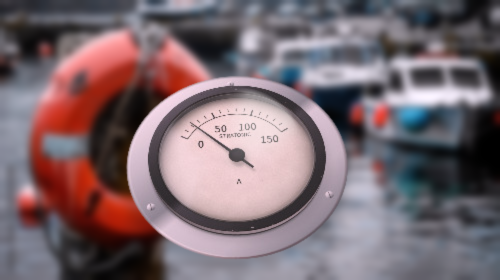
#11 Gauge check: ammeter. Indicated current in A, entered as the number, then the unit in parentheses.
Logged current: 20 (A)
